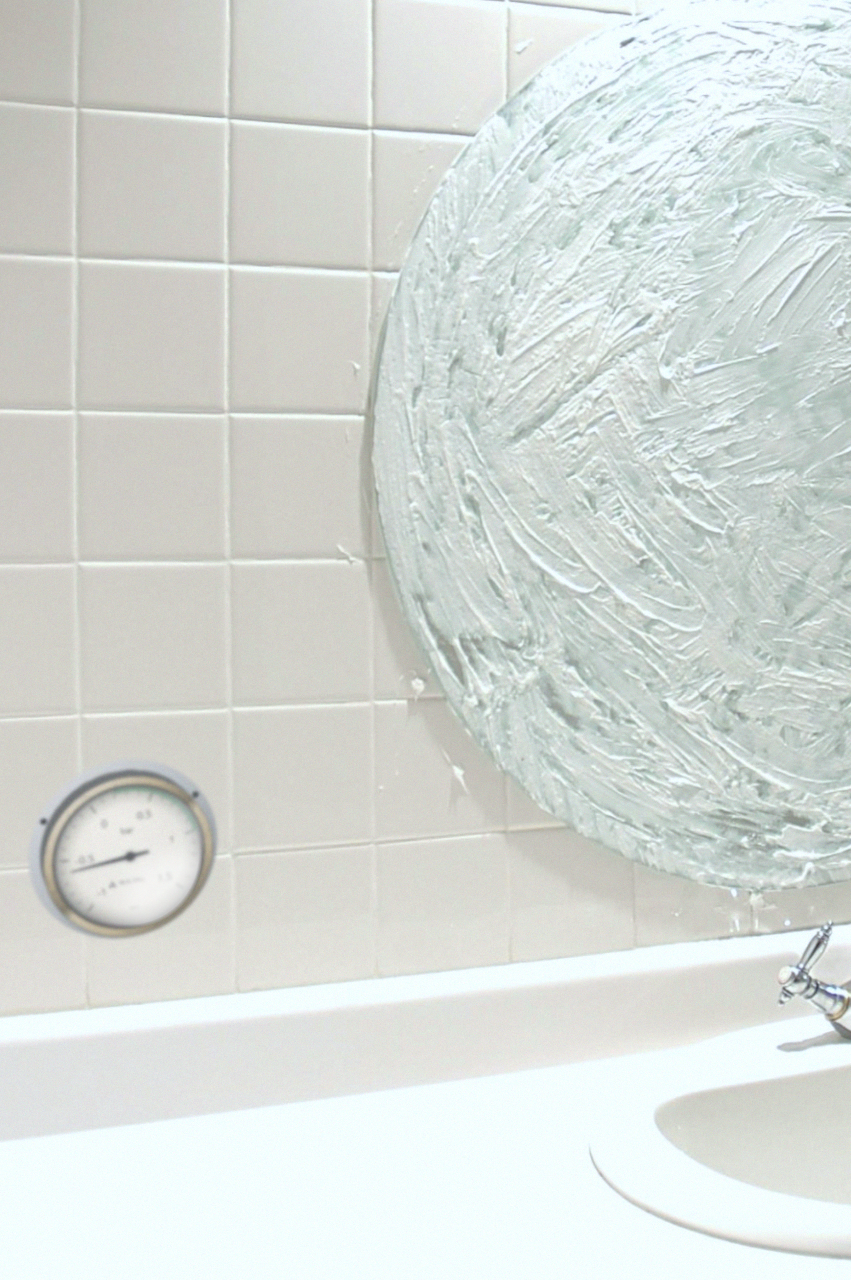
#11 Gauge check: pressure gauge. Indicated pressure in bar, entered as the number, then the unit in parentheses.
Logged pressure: -0.6 (bar)
